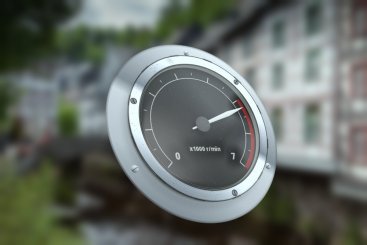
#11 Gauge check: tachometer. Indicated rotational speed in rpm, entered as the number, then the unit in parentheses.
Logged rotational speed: 5250 (rpm)
